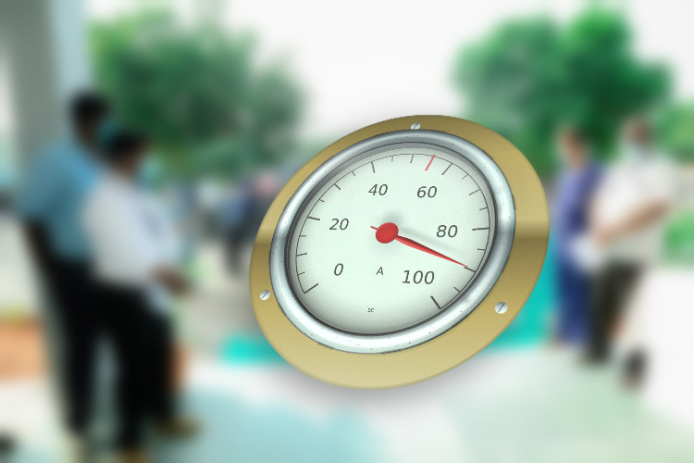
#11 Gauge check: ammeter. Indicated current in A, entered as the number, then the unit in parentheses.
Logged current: 90 (A)
